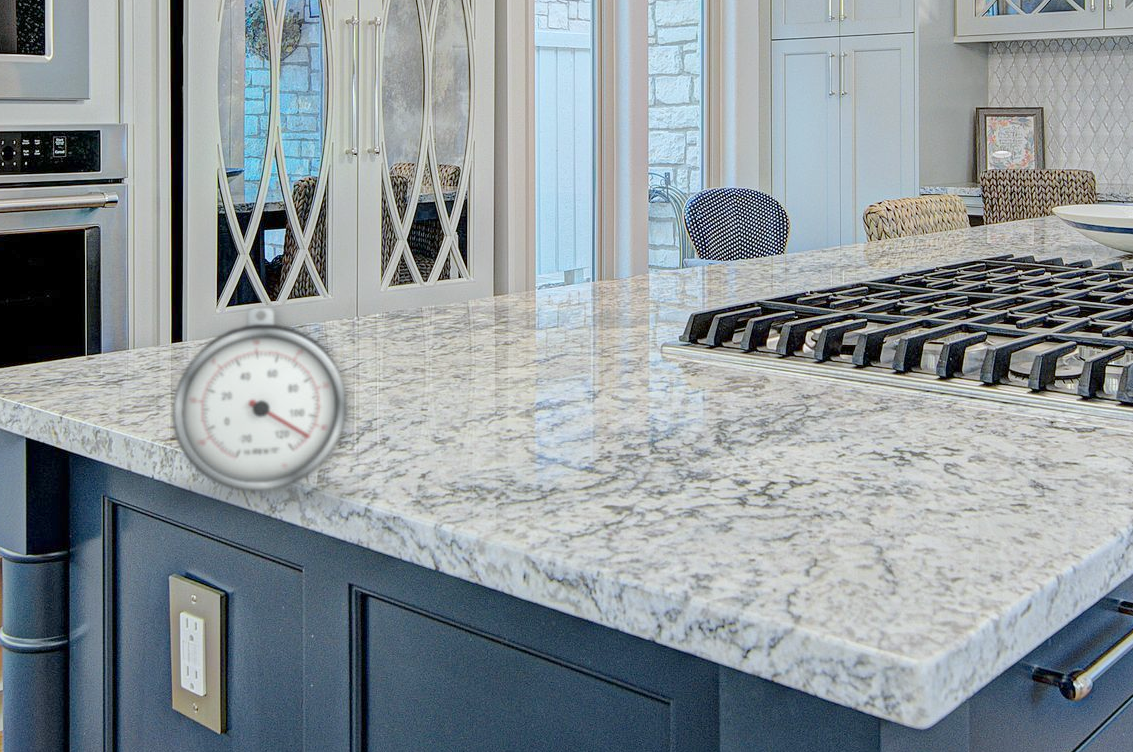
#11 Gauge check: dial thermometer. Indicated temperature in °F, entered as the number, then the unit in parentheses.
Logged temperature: 110 (°F)
